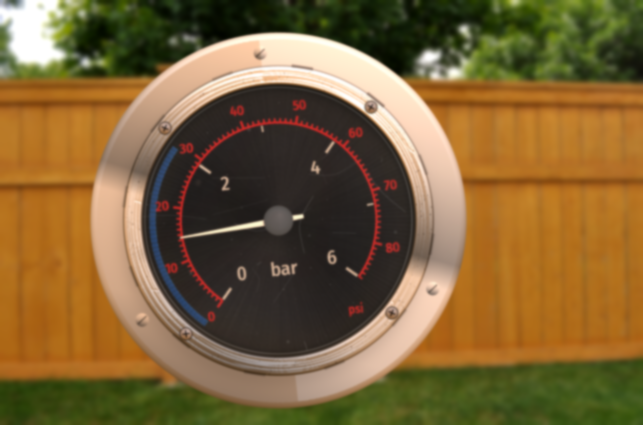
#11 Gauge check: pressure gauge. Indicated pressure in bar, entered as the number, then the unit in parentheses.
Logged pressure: 1 (bar)
